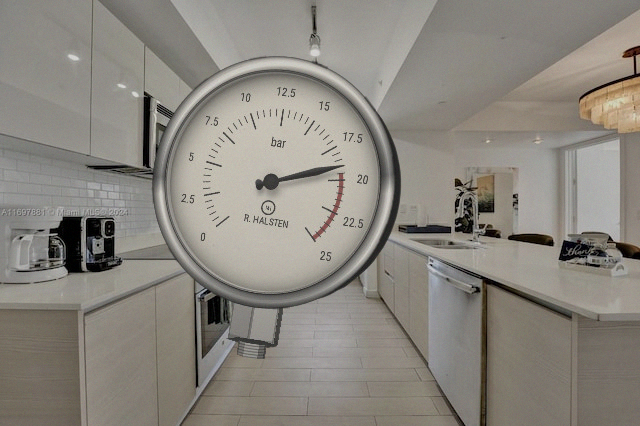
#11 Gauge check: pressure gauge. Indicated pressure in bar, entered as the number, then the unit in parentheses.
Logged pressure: 19 (bar)
